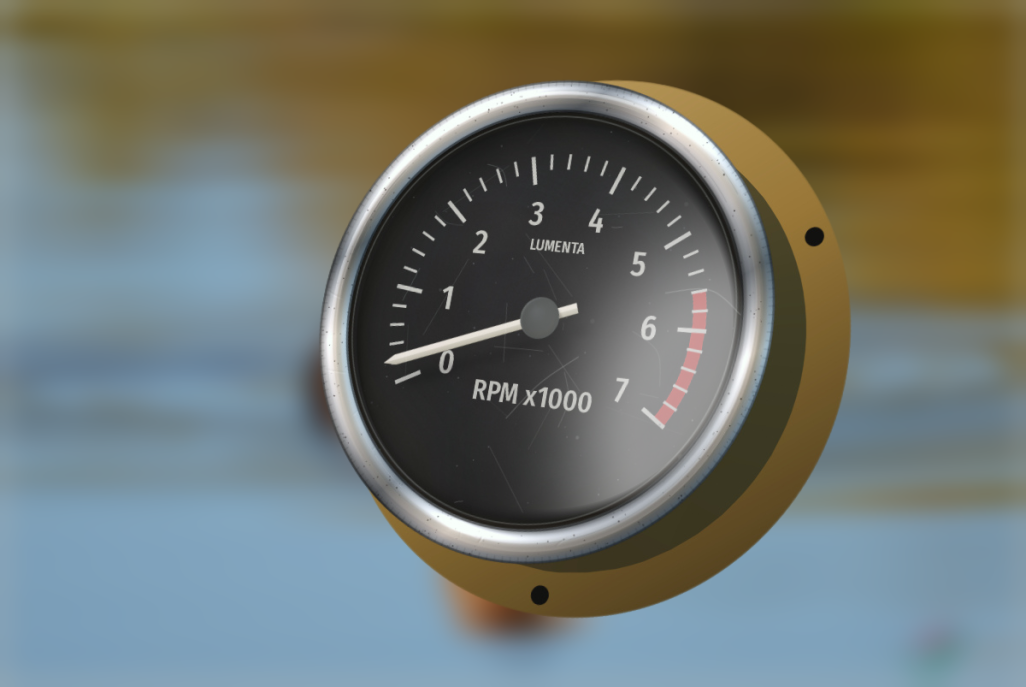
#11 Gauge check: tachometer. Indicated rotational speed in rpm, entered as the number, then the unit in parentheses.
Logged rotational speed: 200 (rpm)
